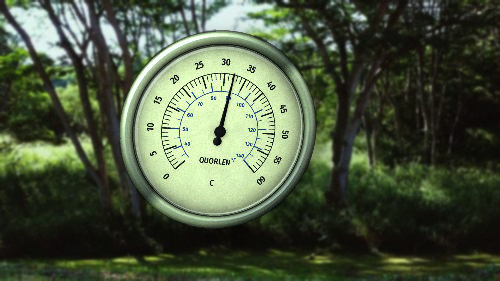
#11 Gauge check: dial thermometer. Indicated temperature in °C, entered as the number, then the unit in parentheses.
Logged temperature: 32 (°C)
